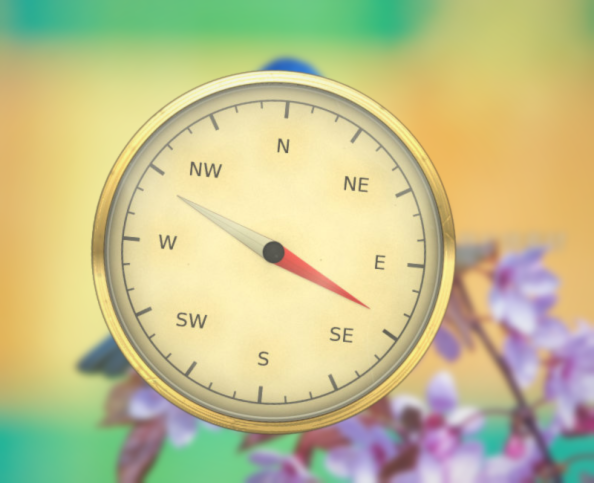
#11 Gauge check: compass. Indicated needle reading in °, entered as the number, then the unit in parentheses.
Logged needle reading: 115 (°)
